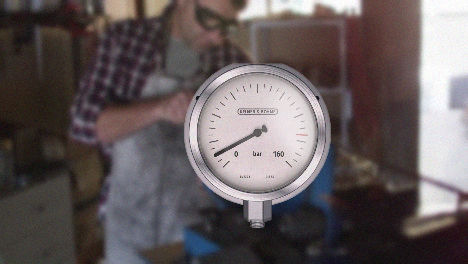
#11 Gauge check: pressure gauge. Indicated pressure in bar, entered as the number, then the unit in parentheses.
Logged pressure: 10 (bar)
